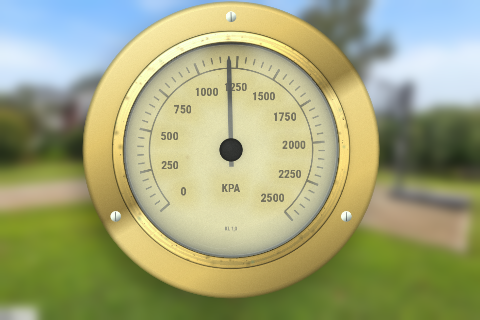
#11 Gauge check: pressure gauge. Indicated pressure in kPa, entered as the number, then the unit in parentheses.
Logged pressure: 1200 (kPa)
